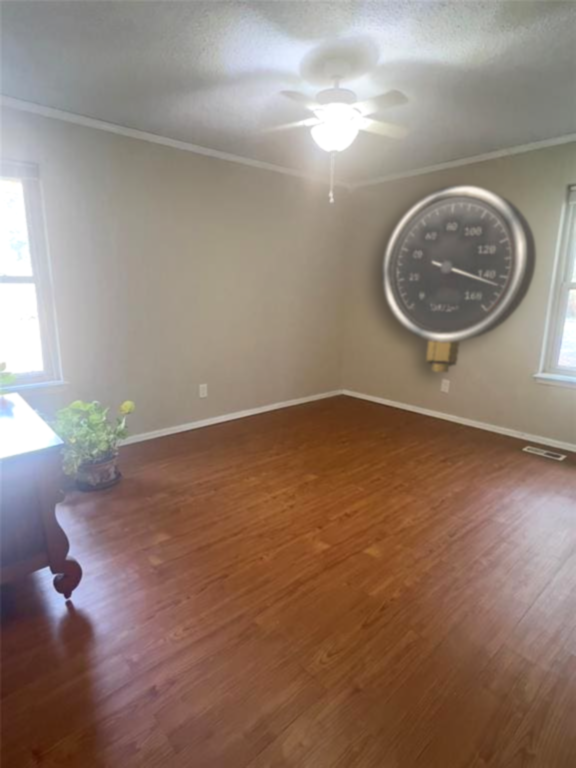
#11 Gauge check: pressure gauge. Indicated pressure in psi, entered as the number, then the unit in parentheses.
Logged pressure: 145 (psi)
